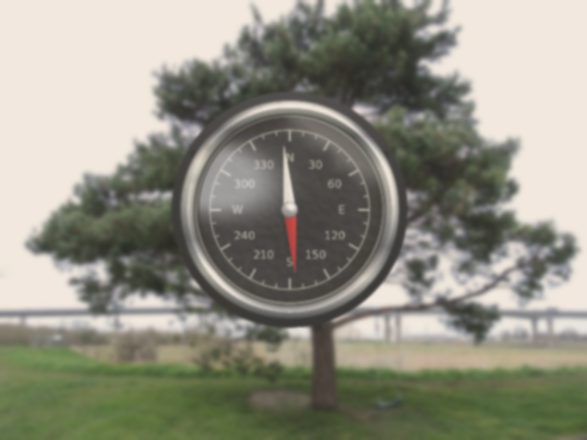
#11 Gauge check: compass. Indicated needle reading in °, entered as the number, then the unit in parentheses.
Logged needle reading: 175 (°)
